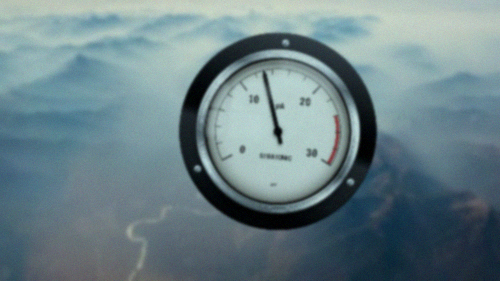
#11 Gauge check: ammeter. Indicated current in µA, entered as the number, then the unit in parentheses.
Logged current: 13 (µA)
